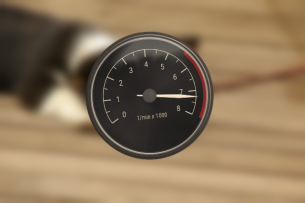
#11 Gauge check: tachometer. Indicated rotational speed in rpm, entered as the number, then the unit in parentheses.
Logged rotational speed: 7250 (rpm)
